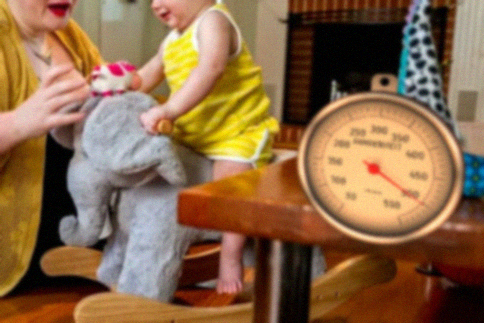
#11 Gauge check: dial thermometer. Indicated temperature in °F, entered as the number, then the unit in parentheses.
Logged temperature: 500 (°F)
